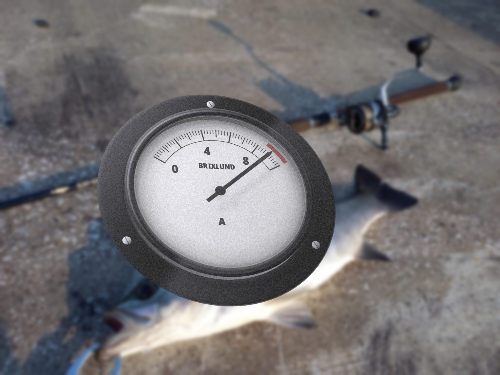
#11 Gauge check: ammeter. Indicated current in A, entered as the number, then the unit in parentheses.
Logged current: 9 (A)
